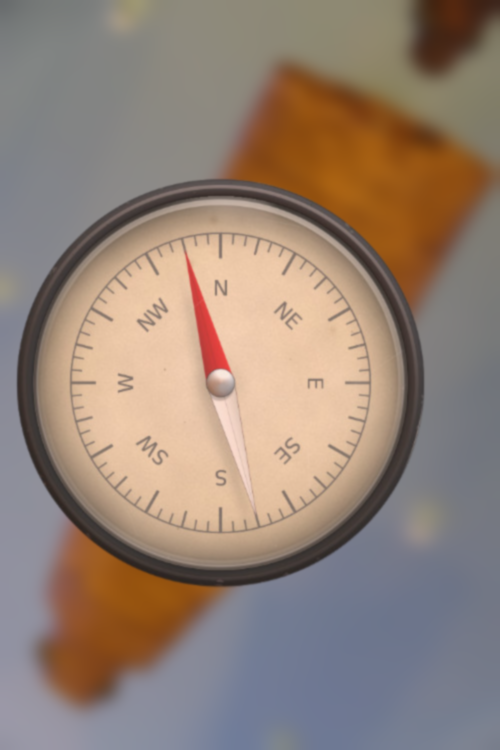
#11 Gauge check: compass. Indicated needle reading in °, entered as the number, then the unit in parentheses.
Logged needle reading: 345 (°)
